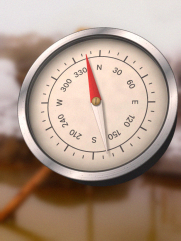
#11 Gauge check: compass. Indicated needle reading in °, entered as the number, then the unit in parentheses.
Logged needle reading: 345 (°)
